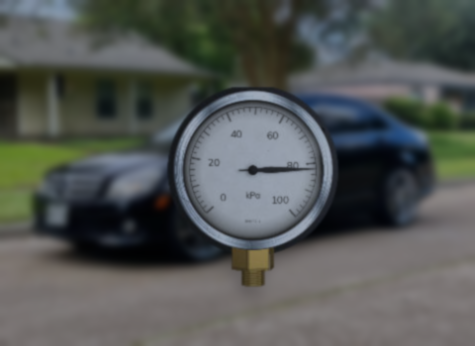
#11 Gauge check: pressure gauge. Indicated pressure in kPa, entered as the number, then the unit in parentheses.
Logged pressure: 82 (kPa)
